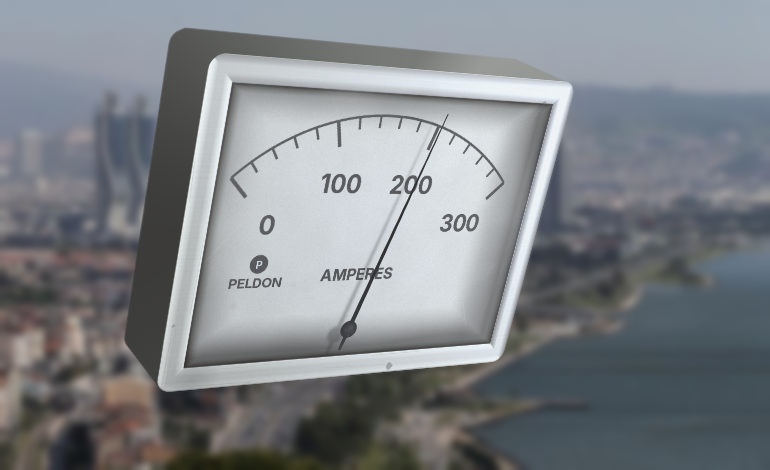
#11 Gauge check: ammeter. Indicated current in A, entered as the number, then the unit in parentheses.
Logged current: 200 (A)
